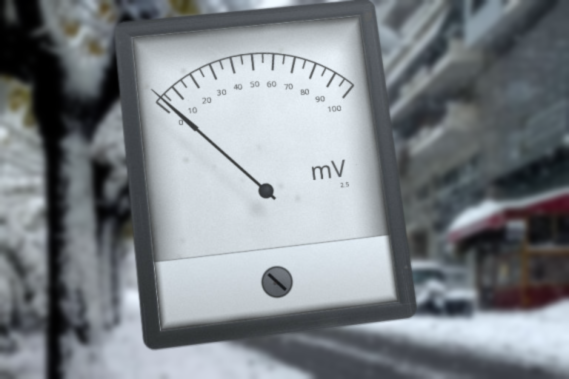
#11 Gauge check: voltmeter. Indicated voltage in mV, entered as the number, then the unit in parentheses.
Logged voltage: 2.5 (mV)
